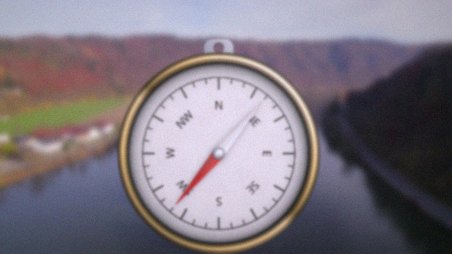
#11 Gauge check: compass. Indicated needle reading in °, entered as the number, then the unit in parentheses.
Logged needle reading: 220 (°)
